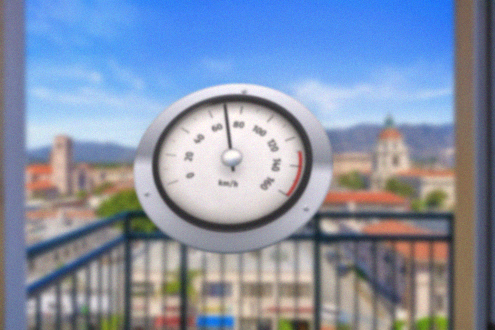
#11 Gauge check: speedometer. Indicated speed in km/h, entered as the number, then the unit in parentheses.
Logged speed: 70 (km/h)
